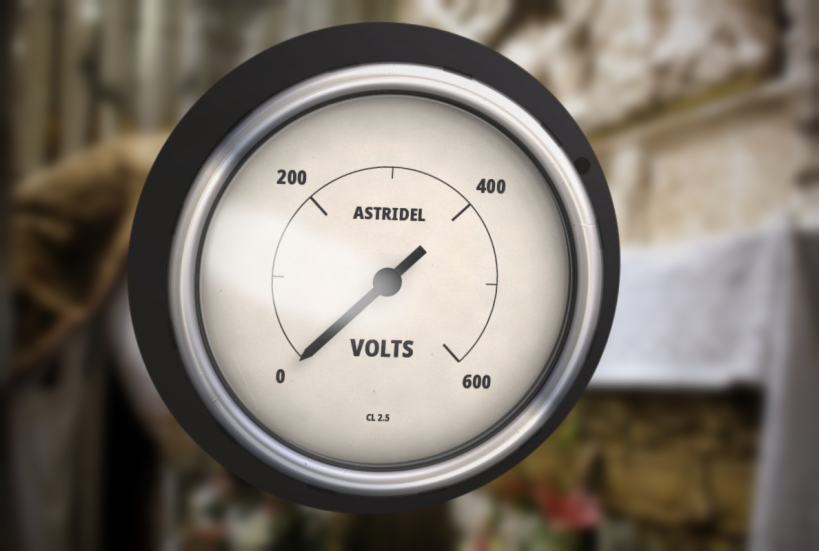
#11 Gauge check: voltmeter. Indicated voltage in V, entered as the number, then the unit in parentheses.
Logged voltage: 0 (V)
